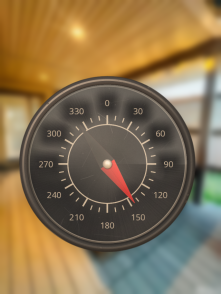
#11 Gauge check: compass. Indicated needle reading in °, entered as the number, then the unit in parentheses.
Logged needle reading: 145 (°)
